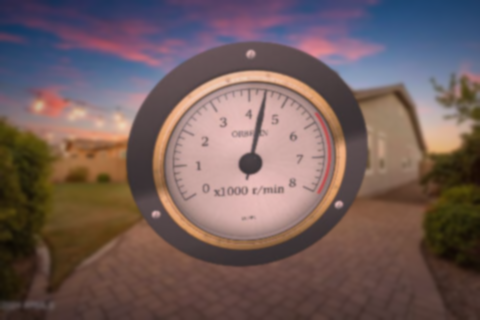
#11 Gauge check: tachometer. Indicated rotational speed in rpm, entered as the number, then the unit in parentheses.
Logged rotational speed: 4400 (rpm)
